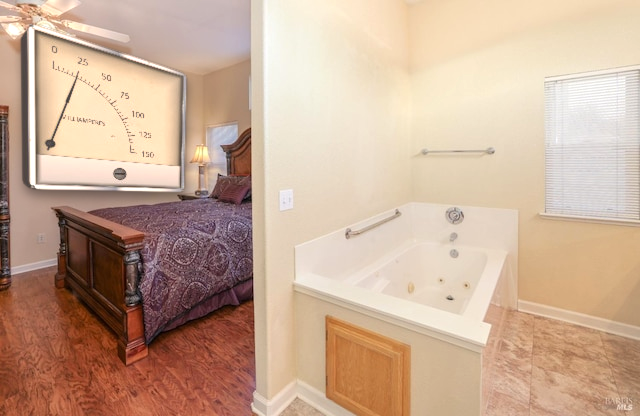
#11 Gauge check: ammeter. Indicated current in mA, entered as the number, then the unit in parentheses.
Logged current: 25 (mA)
